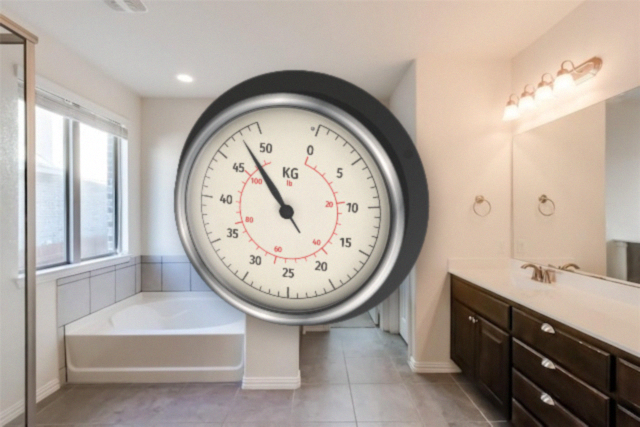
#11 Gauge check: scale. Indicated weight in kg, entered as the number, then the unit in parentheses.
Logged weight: 48 (kg)
